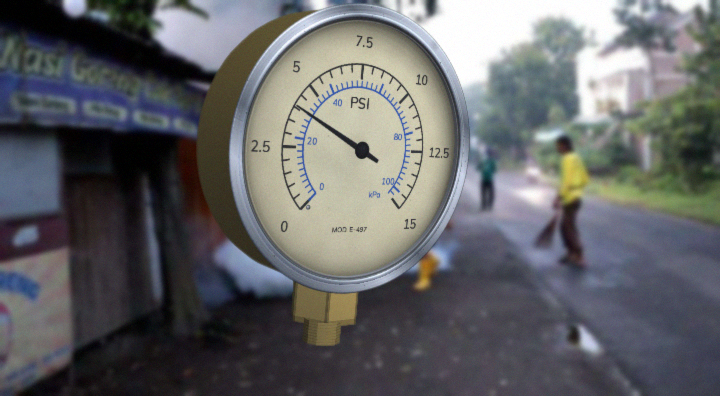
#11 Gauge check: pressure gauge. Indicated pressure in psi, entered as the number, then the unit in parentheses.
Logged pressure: 4 (psi)
